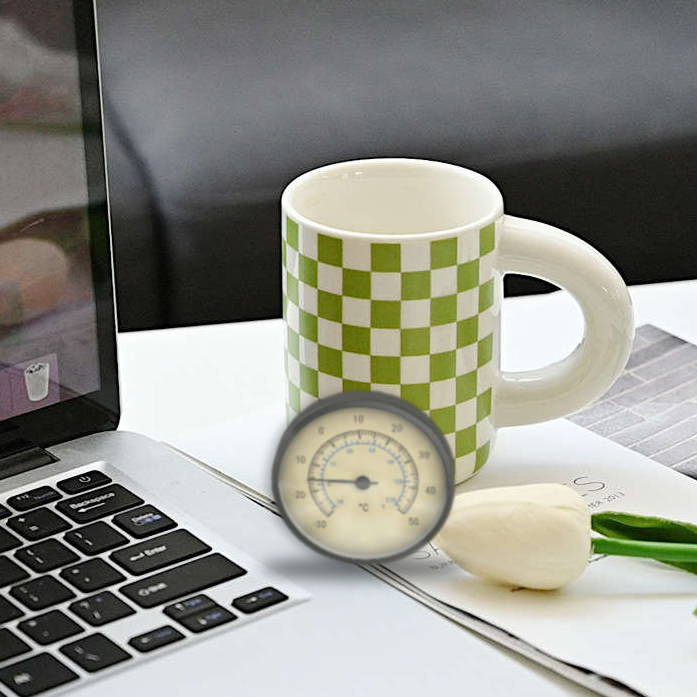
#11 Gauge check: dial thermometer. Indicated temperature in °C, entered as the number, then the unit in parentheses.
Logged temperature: -15 (°C)
